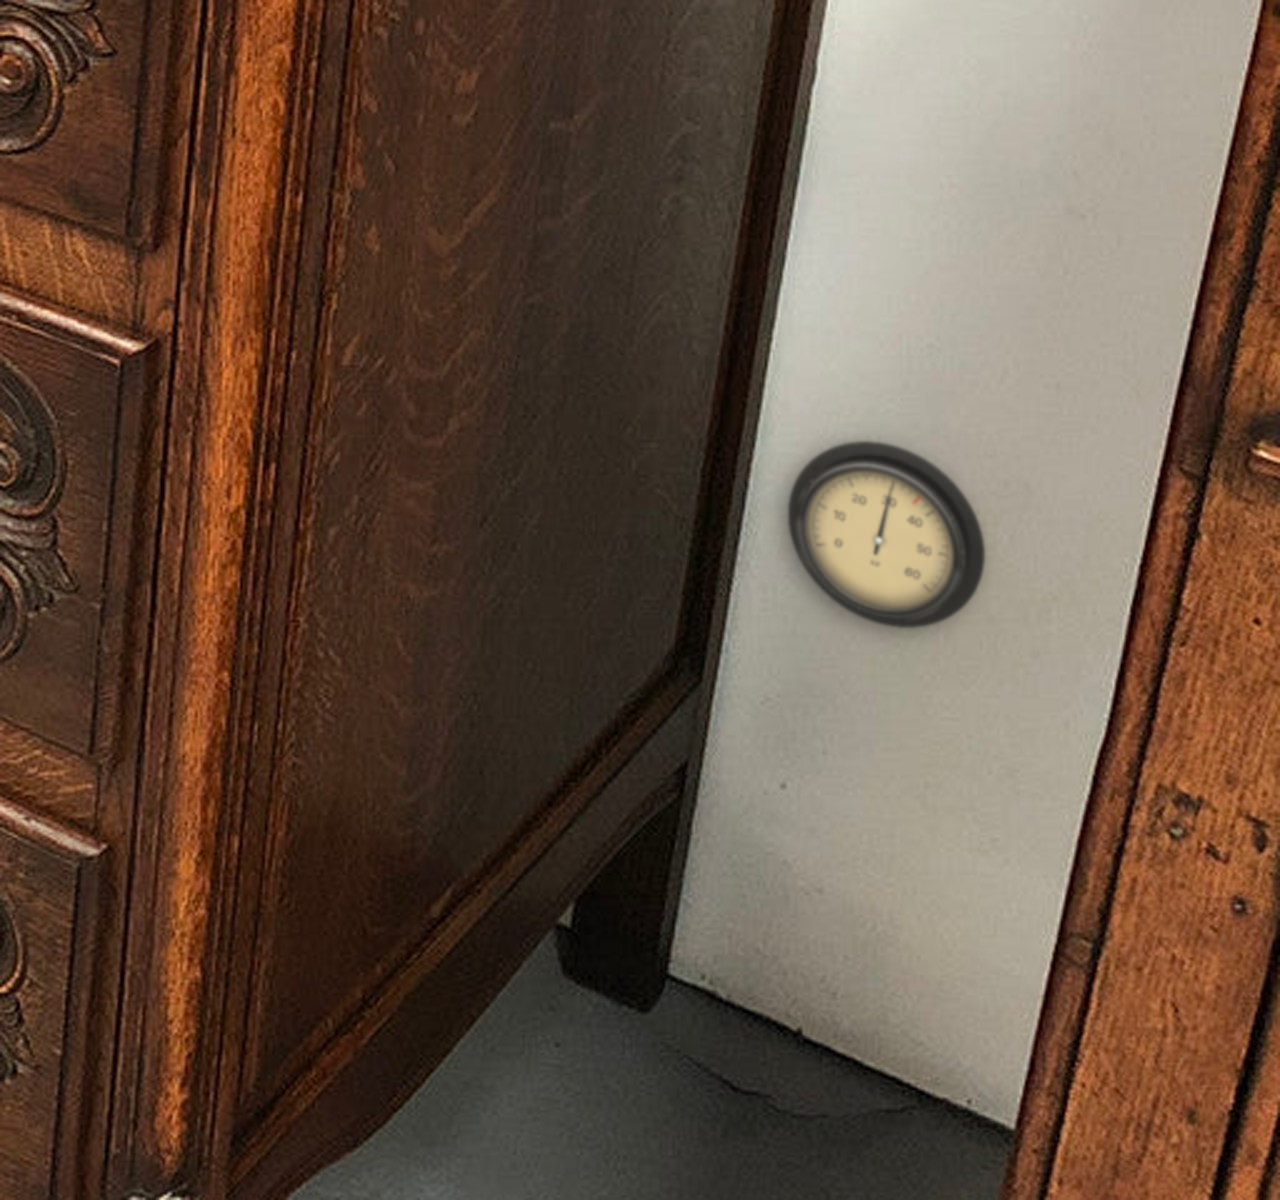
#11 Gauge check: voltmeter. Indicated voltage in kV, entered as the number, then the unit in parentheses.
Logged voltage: 30 (kV)
